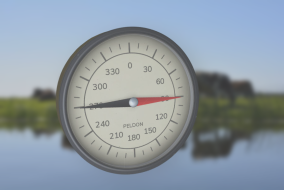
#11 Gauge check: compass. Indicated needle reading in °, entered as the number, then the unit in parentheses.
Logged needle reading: 90 (°)
